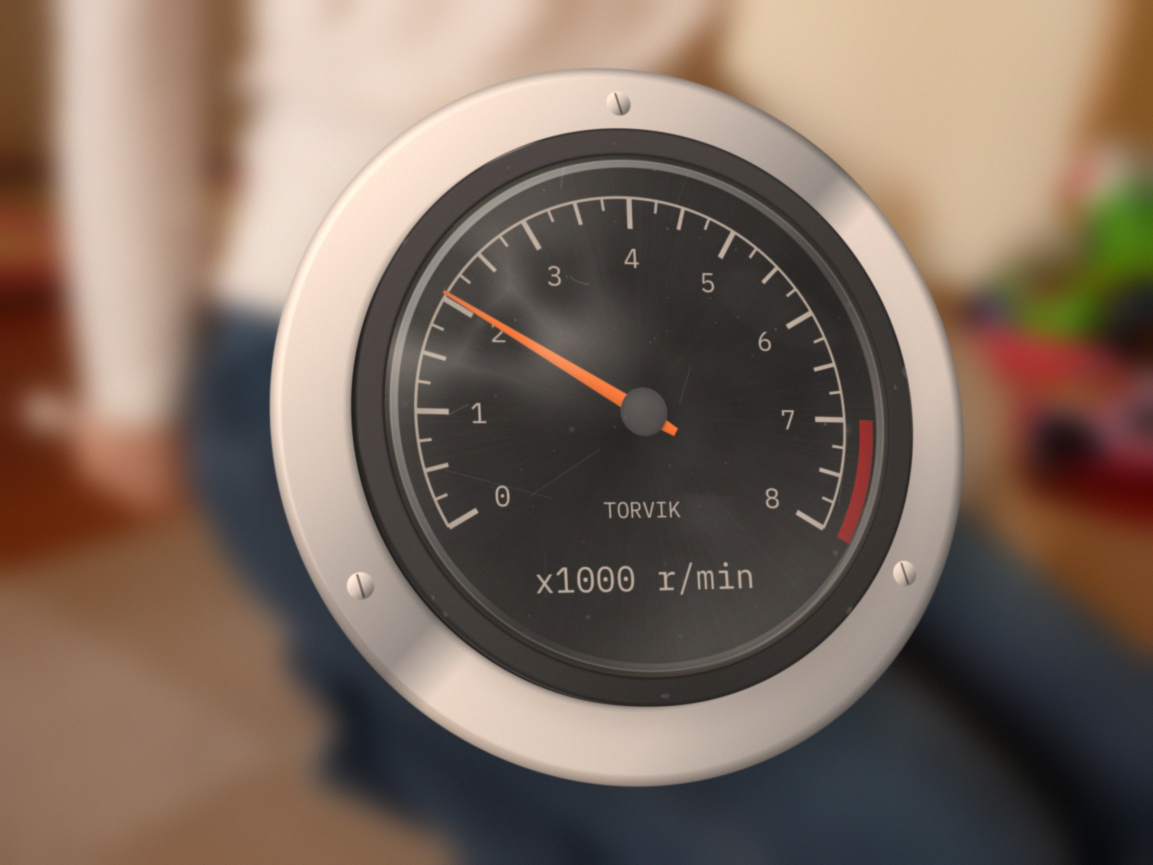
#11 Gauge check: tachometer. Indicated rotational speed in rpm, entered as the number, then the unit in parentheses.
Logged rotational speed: 2000 (rpm)
